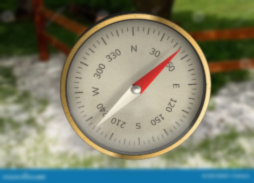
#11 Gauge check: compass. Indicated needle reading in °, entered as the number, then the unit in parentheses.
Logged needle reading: 50 (°)
